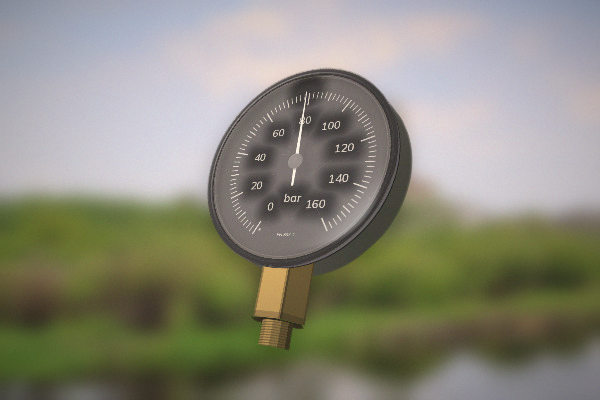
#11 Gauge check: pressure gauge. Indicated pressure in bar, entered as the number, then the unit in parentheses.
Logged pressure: 80 (bar)
